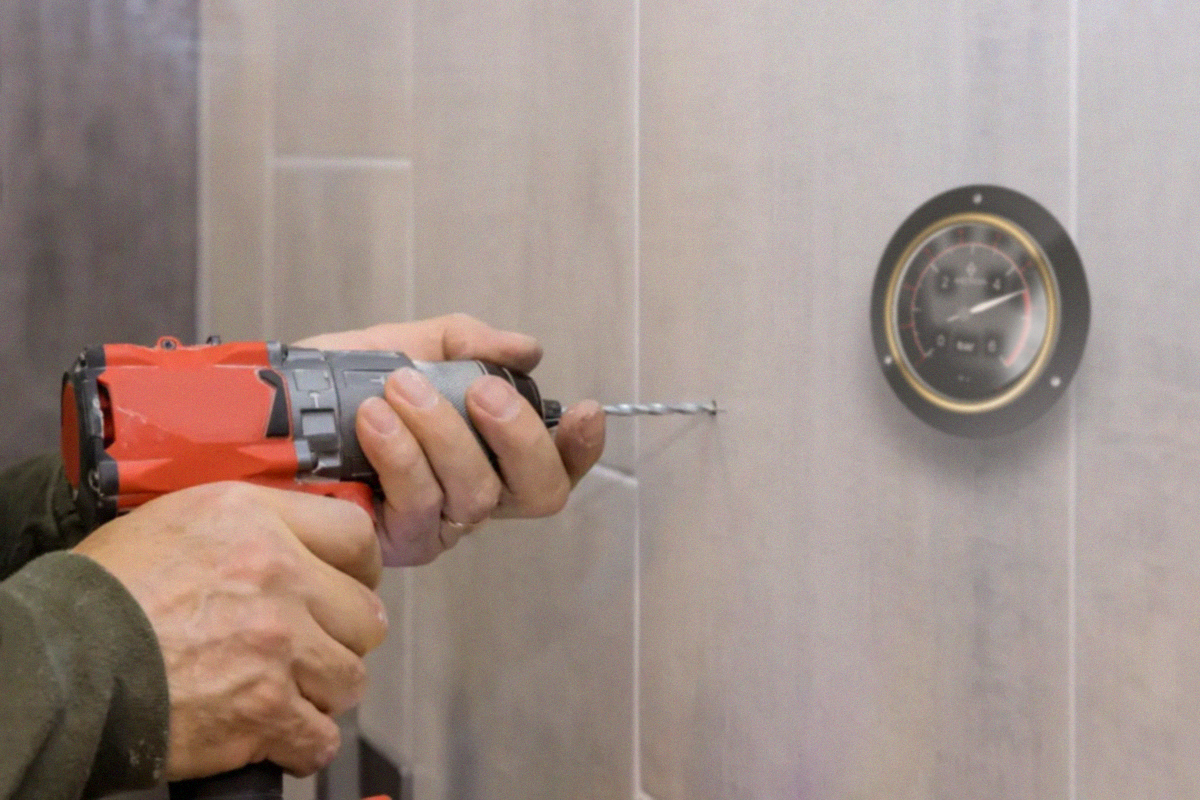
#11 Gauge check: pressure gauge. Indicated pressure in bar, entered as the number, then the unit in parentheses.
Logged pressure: 4.5 (bar)
